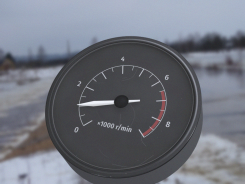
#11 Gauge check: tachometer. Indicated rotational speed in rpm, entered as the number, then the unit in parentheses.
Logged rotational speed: 1000 (rpm)
